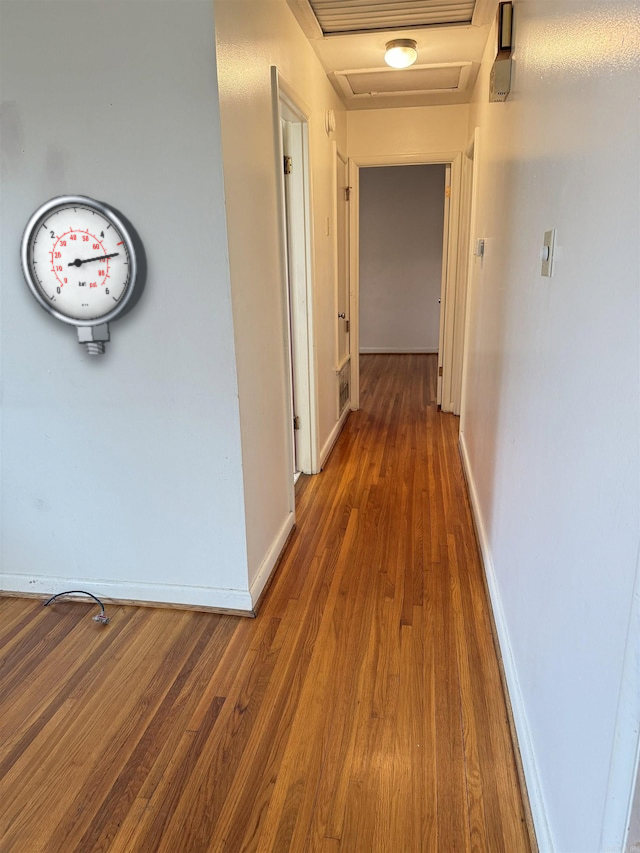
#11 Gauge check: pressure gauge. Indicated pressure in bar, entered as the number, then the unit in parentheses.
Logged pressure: 4.75 (bar)
